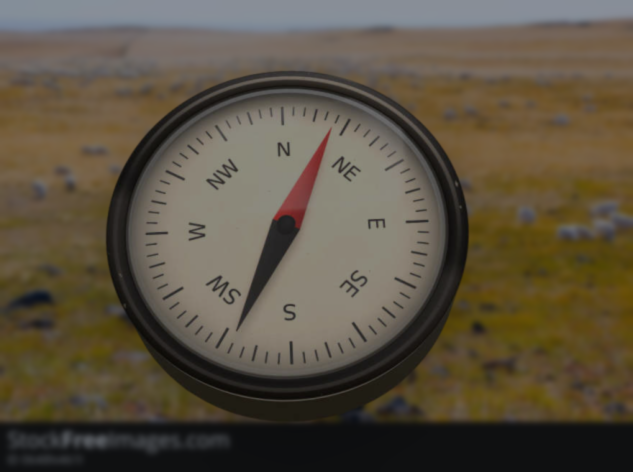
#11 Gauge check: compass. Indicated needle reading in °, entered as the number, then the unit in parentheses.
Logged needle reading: 25 (°)
